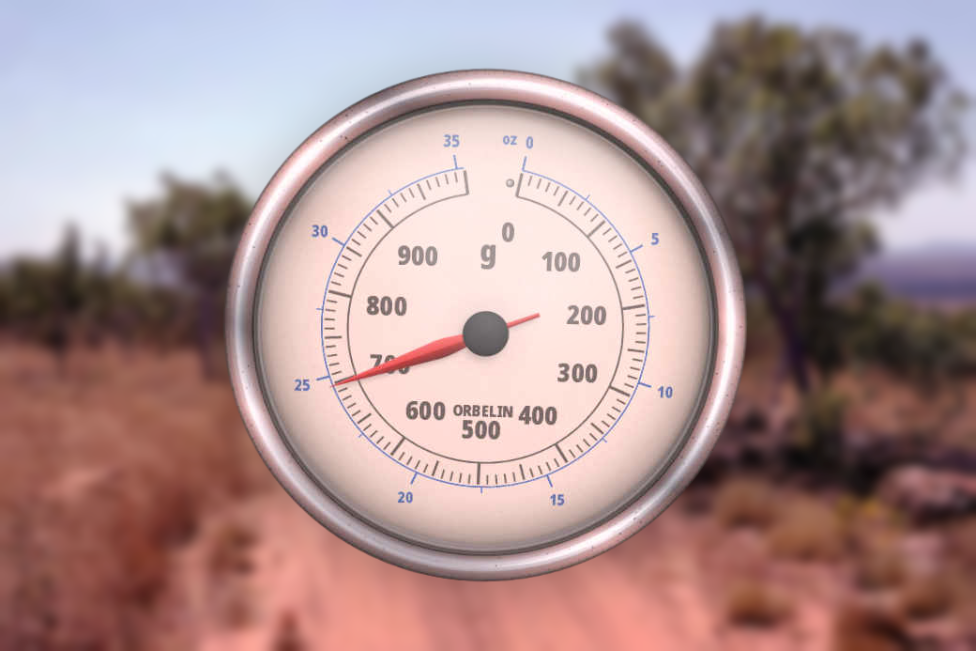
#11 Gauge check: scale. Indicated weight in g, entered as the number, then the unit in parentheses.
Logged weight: 700 (g)
